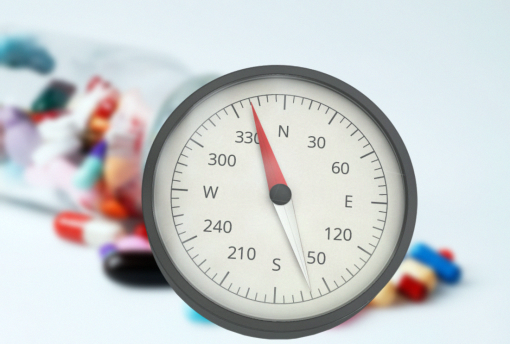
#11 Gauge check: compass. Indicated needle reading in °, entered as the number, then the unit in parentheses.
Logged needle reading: 340 (°)
